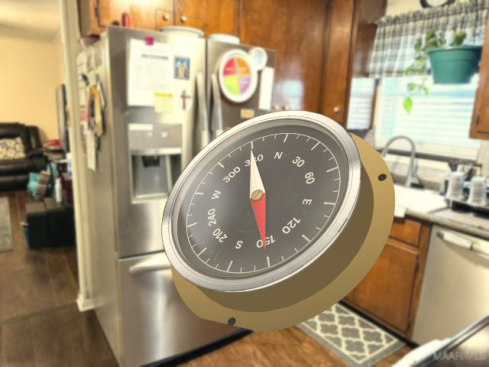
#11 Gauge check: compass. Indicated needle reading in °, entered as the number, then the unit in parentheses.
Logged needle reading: 150 (°)
